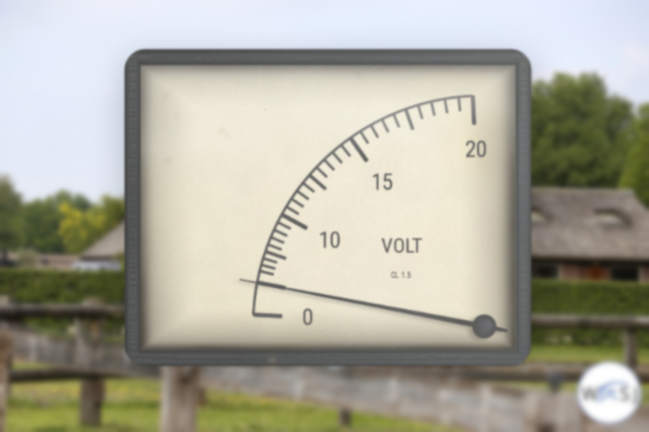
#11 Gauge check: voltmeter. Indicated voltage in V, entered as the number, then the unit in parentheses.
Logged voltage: 5 (V)
